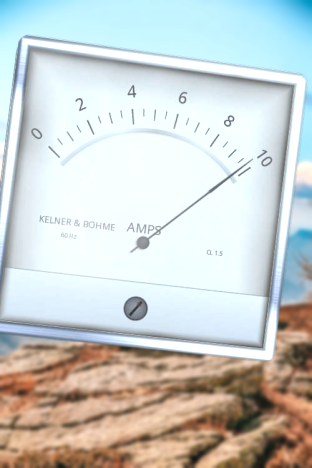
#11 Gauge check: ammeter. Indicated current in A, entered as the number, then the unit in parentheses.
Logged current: 9.75 (A)
